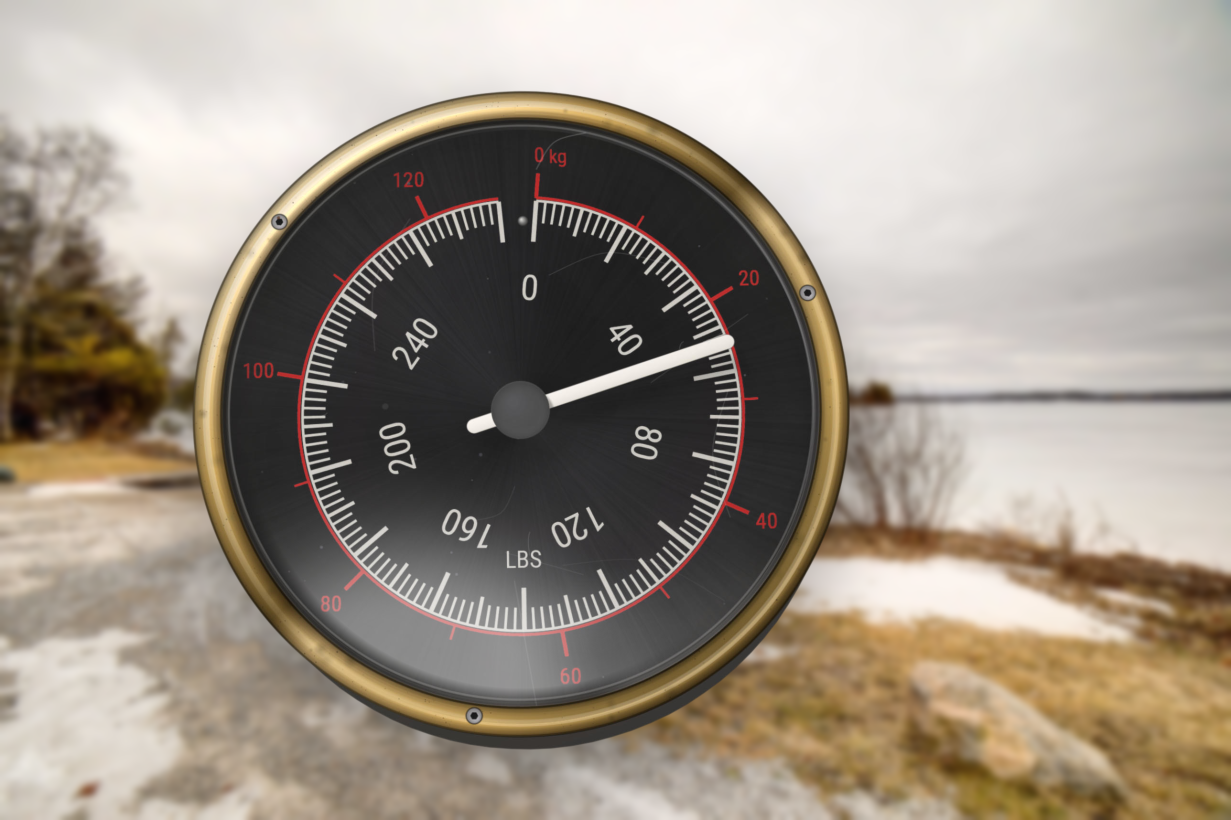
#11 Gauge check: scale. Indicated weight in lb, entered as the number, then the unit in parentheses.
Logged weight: 54 (lb)
